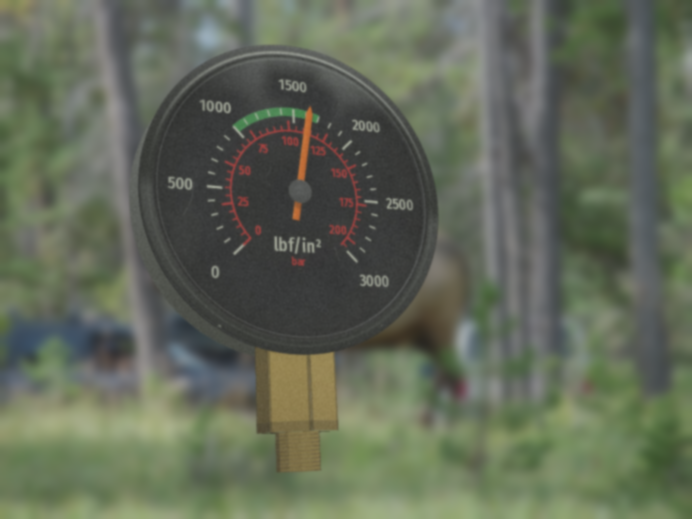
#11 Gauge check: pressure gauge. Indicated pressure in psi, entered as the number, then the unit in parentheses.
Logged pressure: 1600 (psi)
